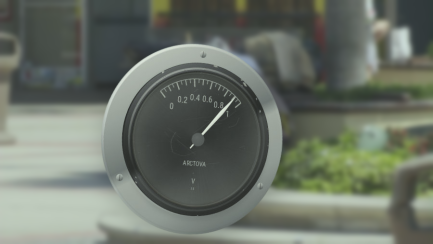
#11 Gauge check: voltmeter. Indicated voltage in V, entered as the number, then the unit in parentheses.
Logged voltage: 0.9 (V)
